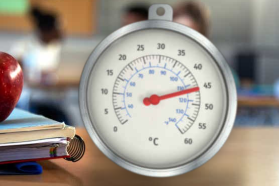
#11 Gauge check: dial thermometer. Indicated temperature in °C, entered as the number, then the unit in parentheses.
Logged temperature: 45 (°C)
